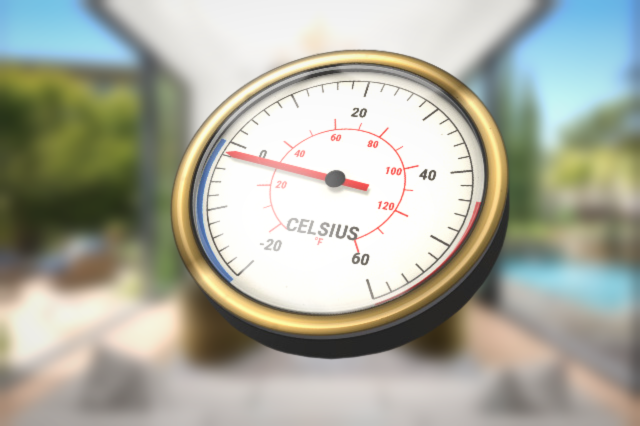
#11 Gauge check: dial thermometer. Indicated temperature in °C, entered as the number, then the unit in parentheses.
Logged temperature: -2 (°C)
